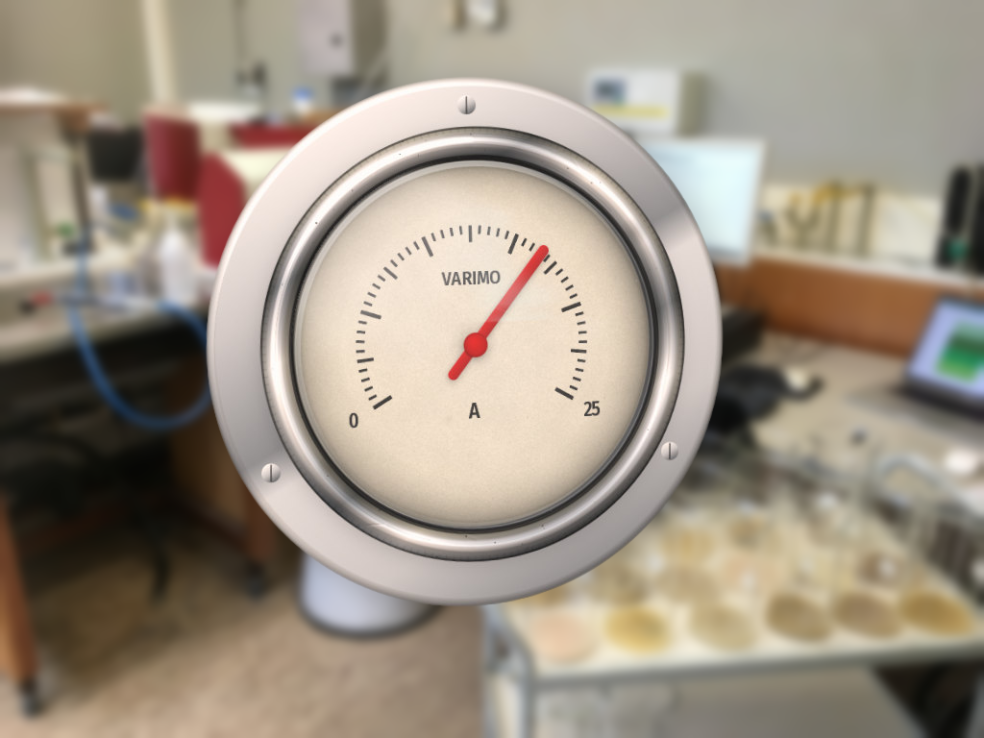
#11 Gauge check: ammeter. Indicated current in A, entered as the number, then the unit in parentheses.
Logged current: 16.5 (A)
